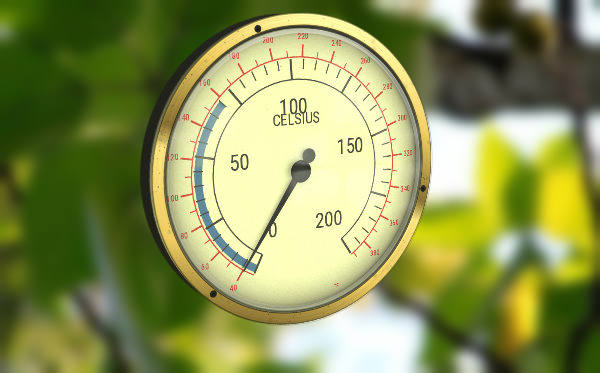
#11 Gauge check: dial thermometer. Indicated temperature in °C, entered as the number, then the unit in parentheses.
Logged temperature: 5 (°C)
